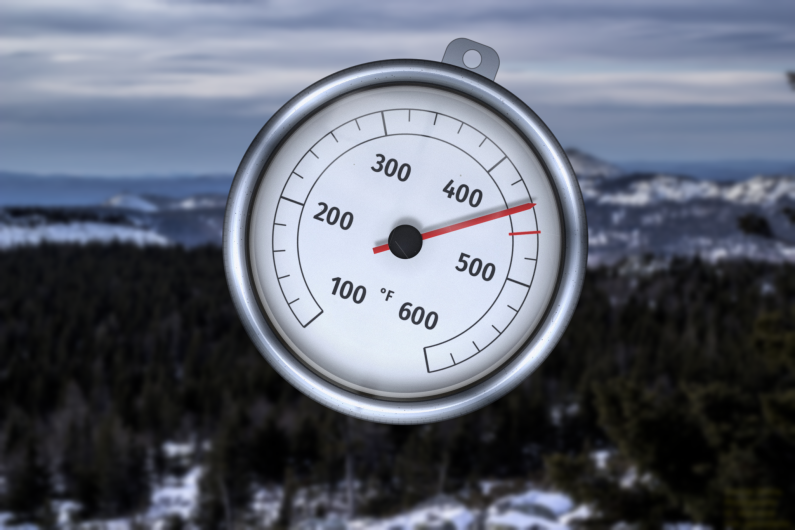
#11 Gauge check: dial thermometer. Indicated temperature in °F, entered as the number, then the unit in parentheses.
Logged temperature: 440 (°F)
